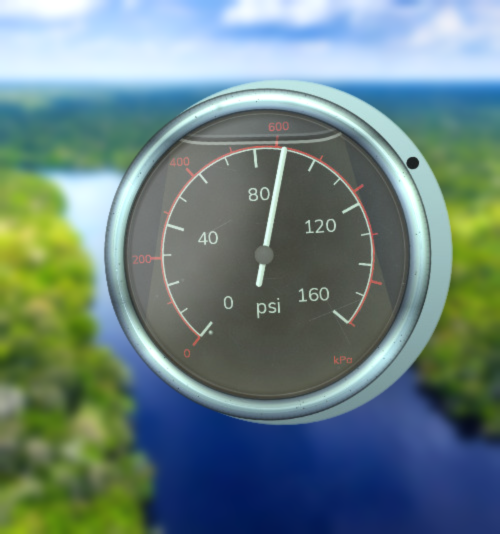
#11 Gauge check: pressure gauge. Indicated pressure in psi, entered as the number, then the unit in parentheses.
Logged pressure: 90 (psi)
